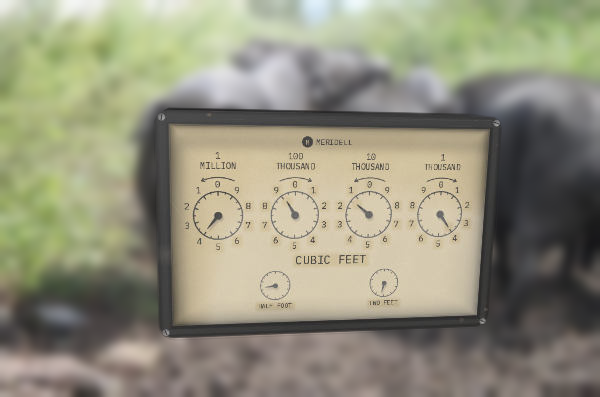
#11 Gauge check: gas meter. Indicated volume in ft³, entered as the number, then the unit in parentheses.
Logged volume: 391400 (ft³)
